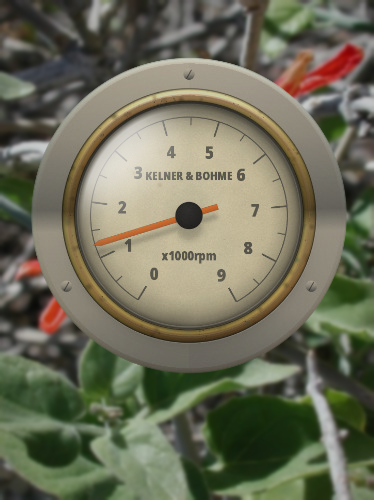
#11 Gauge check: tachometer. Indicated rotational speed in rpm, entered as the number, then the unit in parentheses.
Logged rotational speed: 1250 (rpm)
